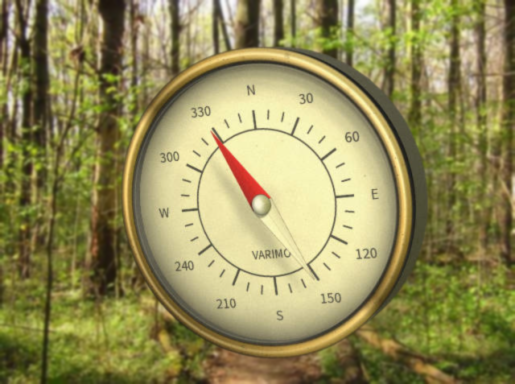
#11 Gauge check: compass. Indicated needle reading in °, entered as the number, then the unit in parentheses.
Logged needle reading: 330 (°)
